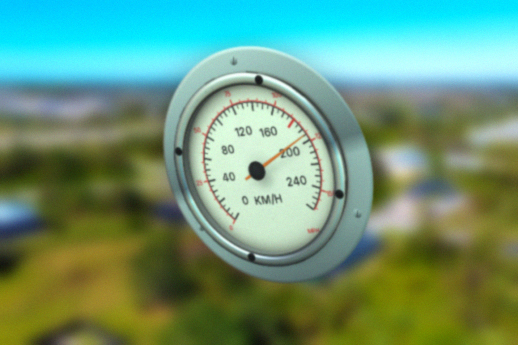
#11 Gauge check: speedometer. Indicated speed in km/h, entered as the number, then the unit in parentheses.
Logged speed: 195 (km/h)
